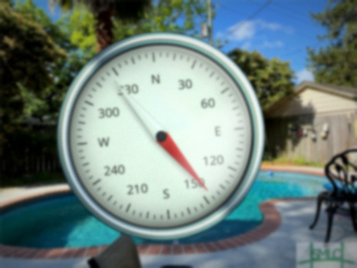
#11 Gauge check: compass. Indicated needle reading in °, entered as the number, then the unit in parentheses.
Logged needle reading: 145 (°)
